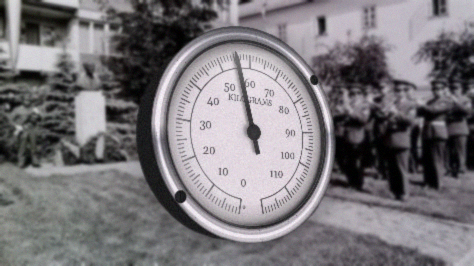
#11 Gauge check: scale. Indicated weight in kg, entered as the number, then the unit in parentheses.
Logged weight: 55 (kg)
